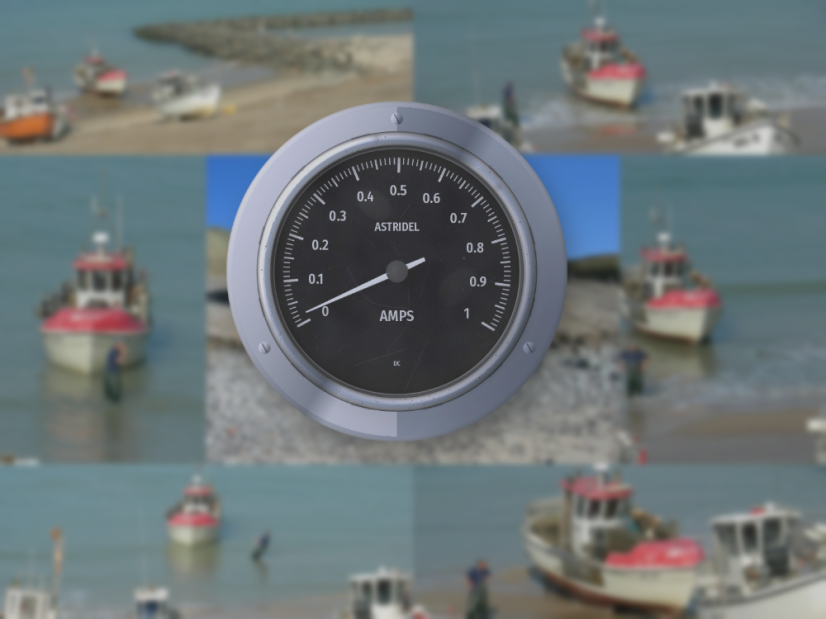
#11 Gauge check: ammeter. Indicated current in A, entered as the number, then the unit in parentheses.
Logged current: 0.02 (A)
